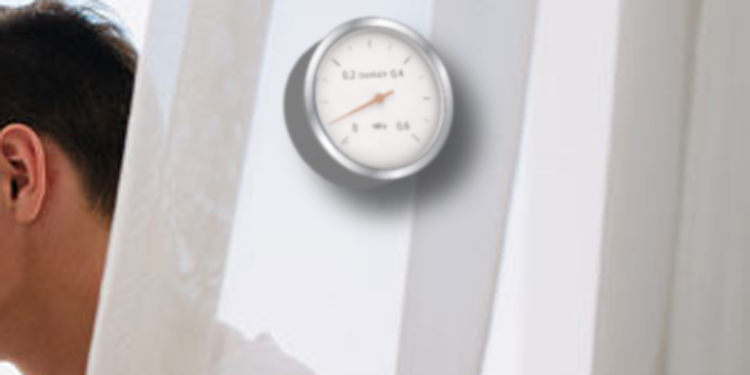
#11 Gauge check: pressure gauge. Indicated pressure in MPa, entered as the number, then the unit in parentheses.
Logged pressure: 0.05 (MPa)
